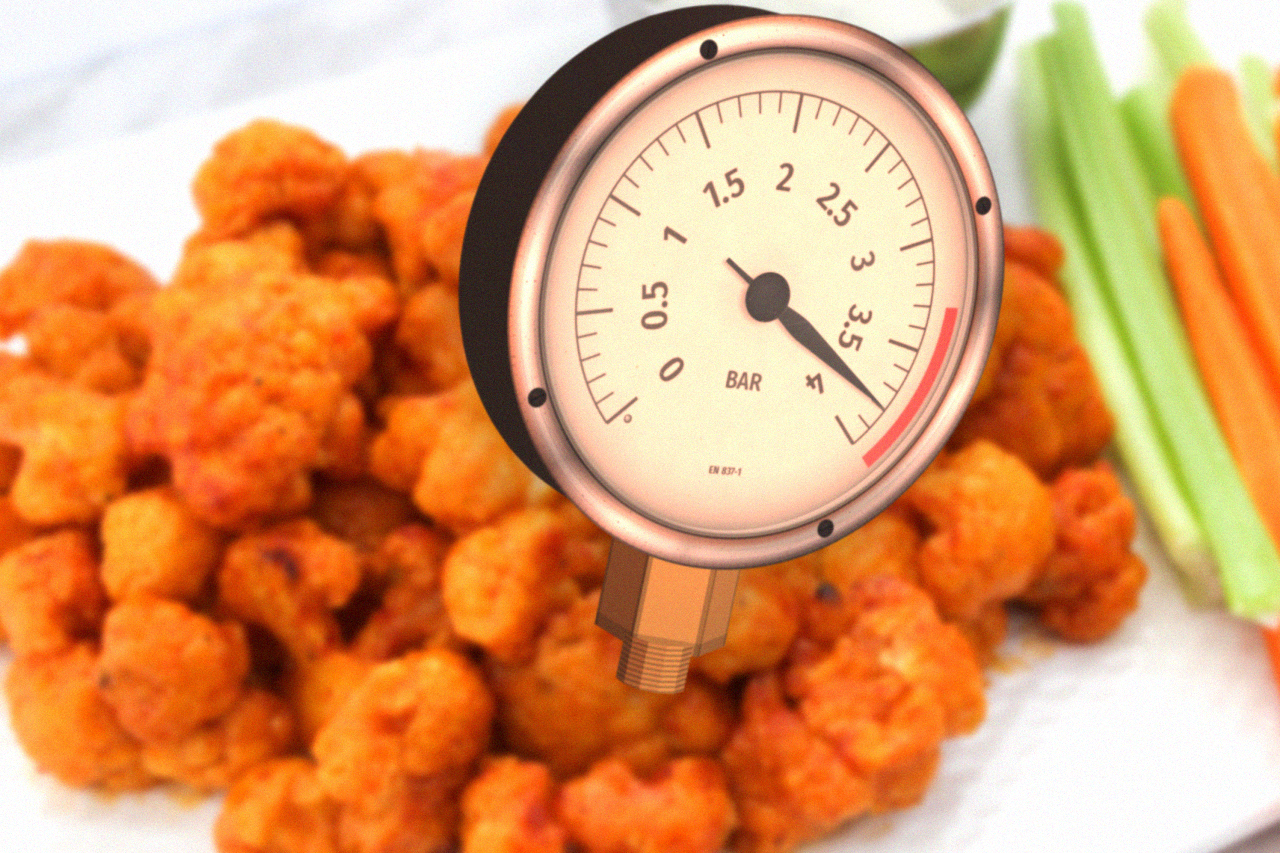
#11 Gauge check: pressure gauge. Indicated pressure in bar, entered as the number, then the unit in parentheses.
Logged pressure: 3.8 (bar)
